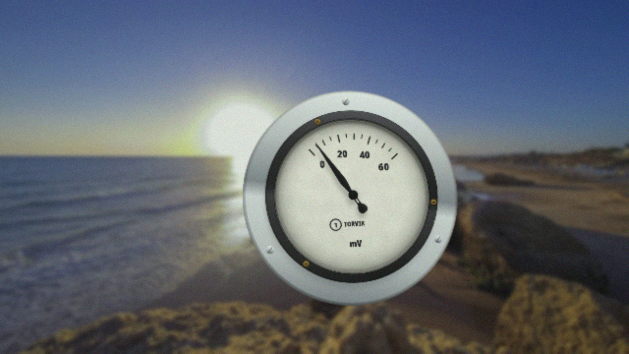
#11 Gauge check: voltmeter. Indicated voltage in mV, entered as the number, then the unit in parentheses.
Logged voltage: 5 (mV)
